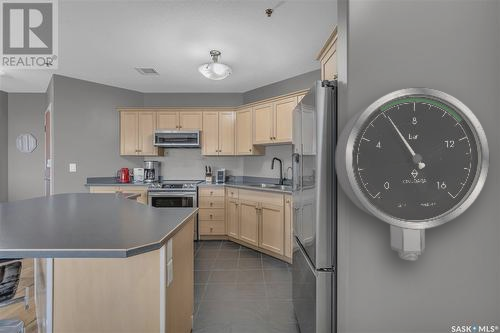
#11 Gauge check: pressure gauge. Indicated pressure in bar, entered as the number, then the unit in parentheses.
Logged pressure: 6 (bar)
